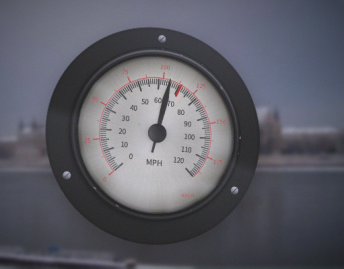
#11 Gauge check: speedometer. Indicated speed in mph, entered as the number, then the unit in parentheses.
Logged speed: 65 (mph)
